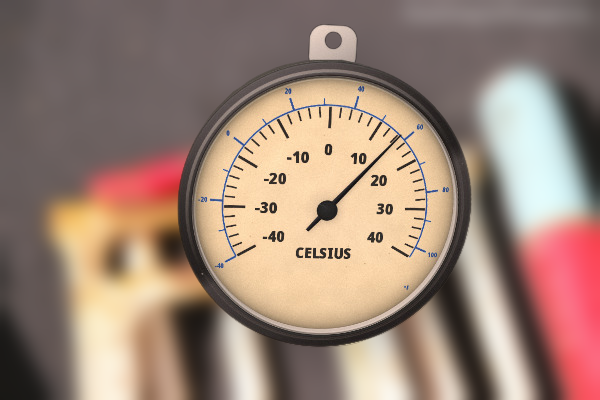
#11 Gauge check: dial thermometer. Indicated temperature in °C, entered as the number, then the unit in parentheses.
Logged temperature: 14 (°C)
